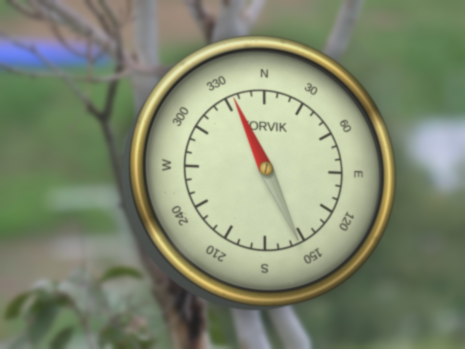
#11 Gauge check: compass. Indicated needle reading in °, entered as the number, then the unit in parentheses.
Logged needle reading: 335 (°)
